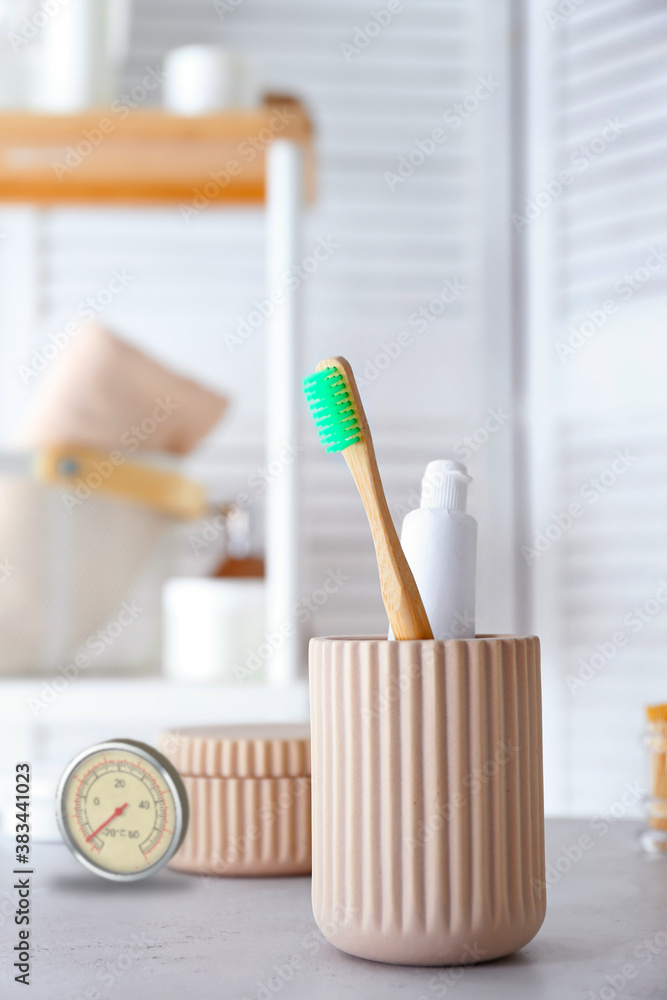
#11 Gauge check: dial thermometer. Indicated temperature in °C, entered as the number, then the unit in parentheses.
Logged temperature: -15 (°C)
